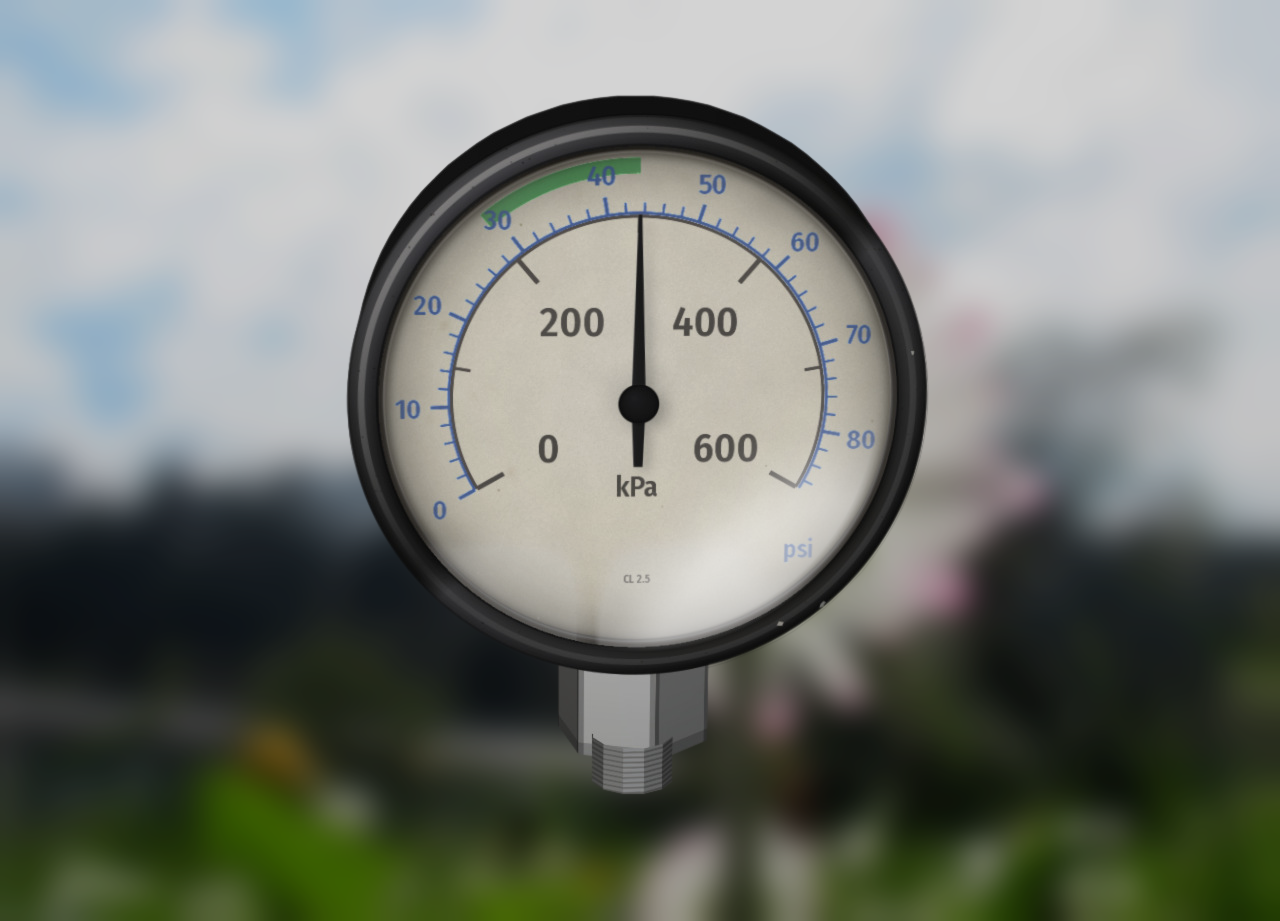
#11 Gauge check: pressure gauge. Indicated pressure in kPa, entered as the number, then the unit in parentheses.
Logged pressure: 300 (kPa)
